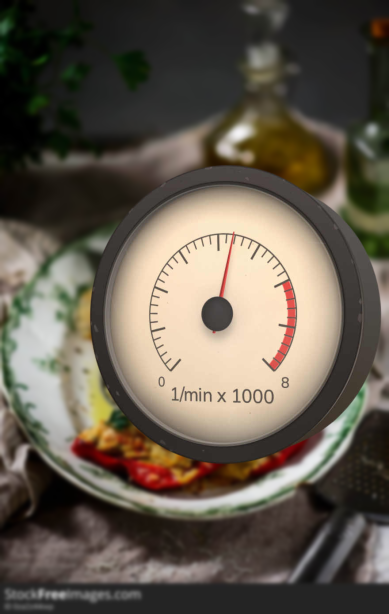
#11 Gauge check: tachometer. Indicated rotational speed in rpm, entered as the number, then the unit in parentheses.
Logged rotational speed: 4400 (rpm)
